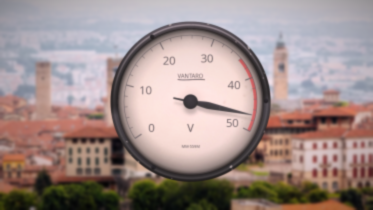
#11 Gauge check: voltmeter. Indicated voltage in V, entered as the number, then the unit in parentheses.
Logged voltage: 47 (V)
